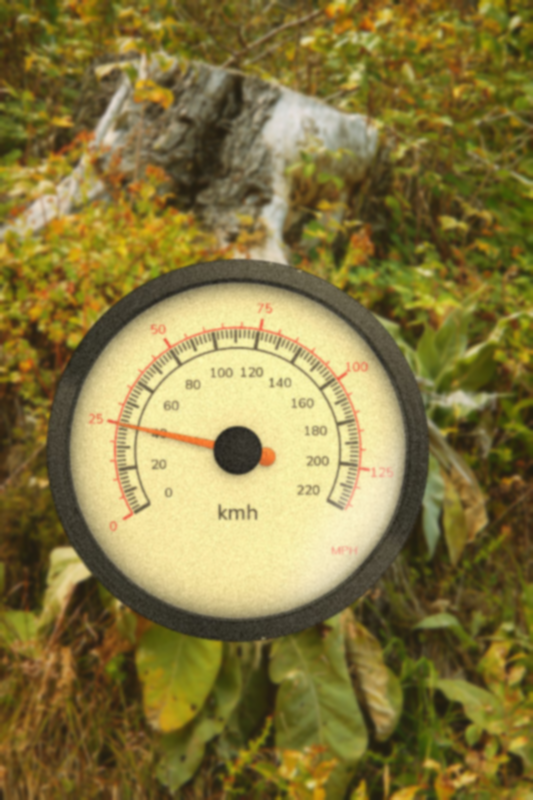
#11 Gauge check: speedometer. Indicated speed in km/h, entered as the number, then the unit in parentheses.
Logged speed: 40 (km/h)
